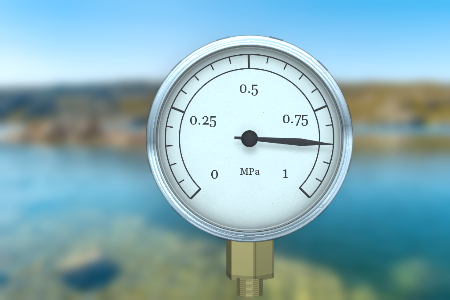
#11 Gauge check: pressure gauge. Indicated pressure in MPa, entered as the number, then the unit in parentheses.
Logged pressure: 0.85 (MPa)
